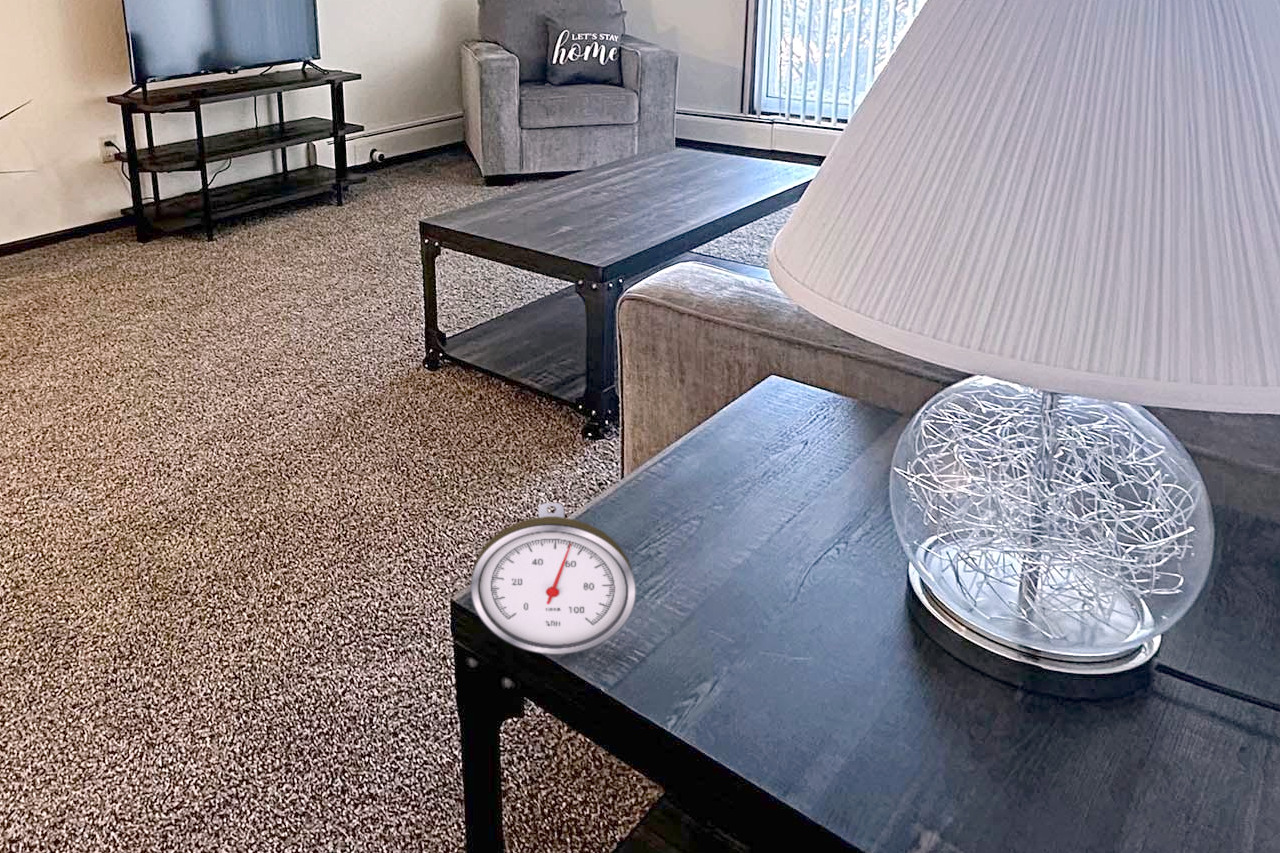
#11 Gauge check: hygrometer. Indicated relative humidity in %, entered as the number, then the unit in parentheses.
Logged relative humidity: 55 (%)
